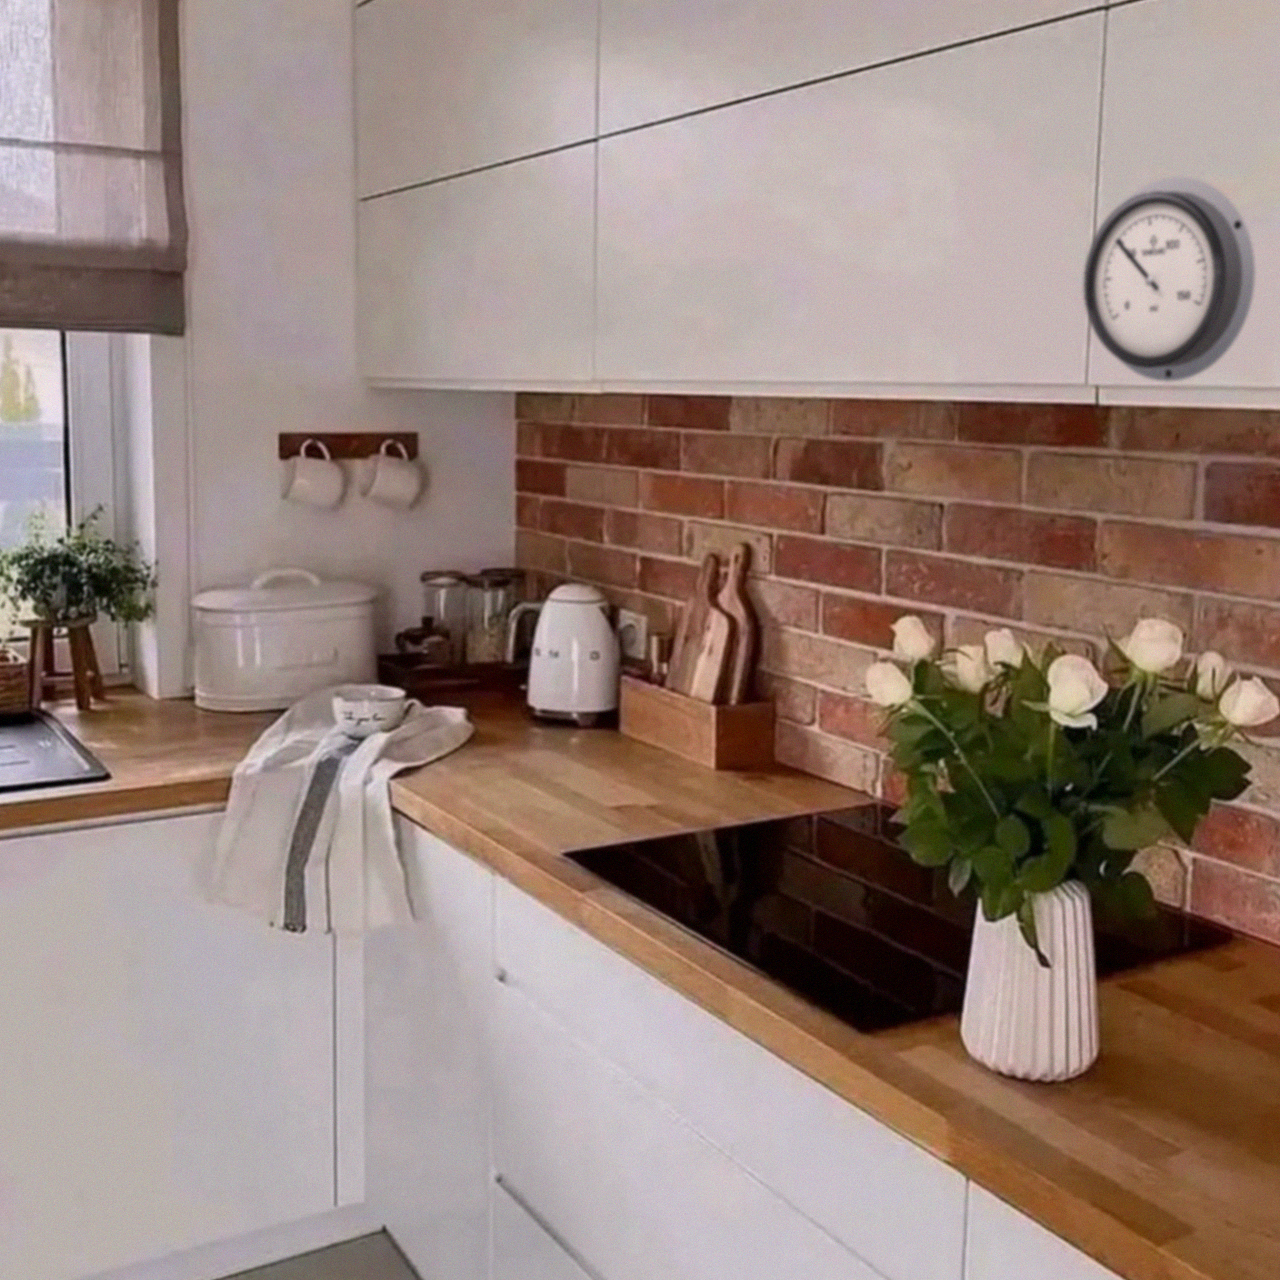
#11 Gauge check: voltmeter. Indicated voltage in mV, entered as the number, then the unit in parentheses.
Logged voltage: 50 (mV)
